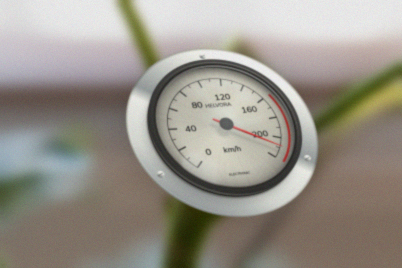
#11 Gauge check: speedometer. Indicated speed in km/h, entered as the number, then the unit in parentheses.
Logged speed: 210 (km/h)
